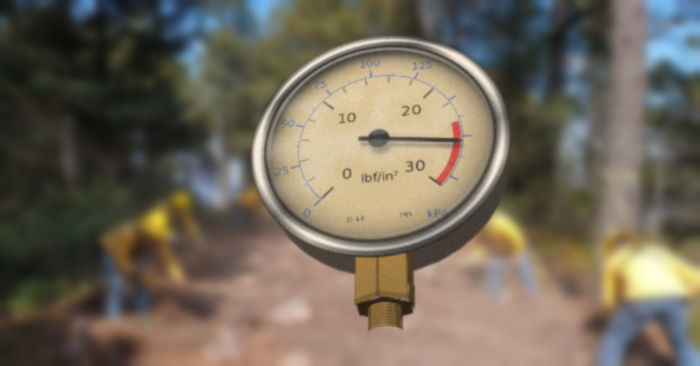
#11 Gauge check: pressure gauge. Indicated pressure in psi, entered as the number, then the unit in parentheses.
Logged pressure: 26 (psi)
